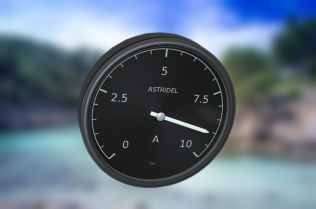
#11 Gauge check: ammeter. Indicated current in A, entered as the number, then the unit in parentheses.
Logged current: 9 (A)
